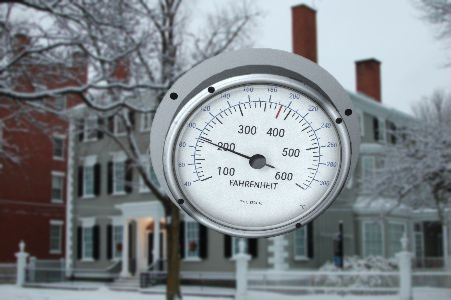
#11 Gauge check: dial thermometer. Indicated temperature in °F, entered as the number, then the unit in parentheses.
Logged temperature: 200 (°F)
